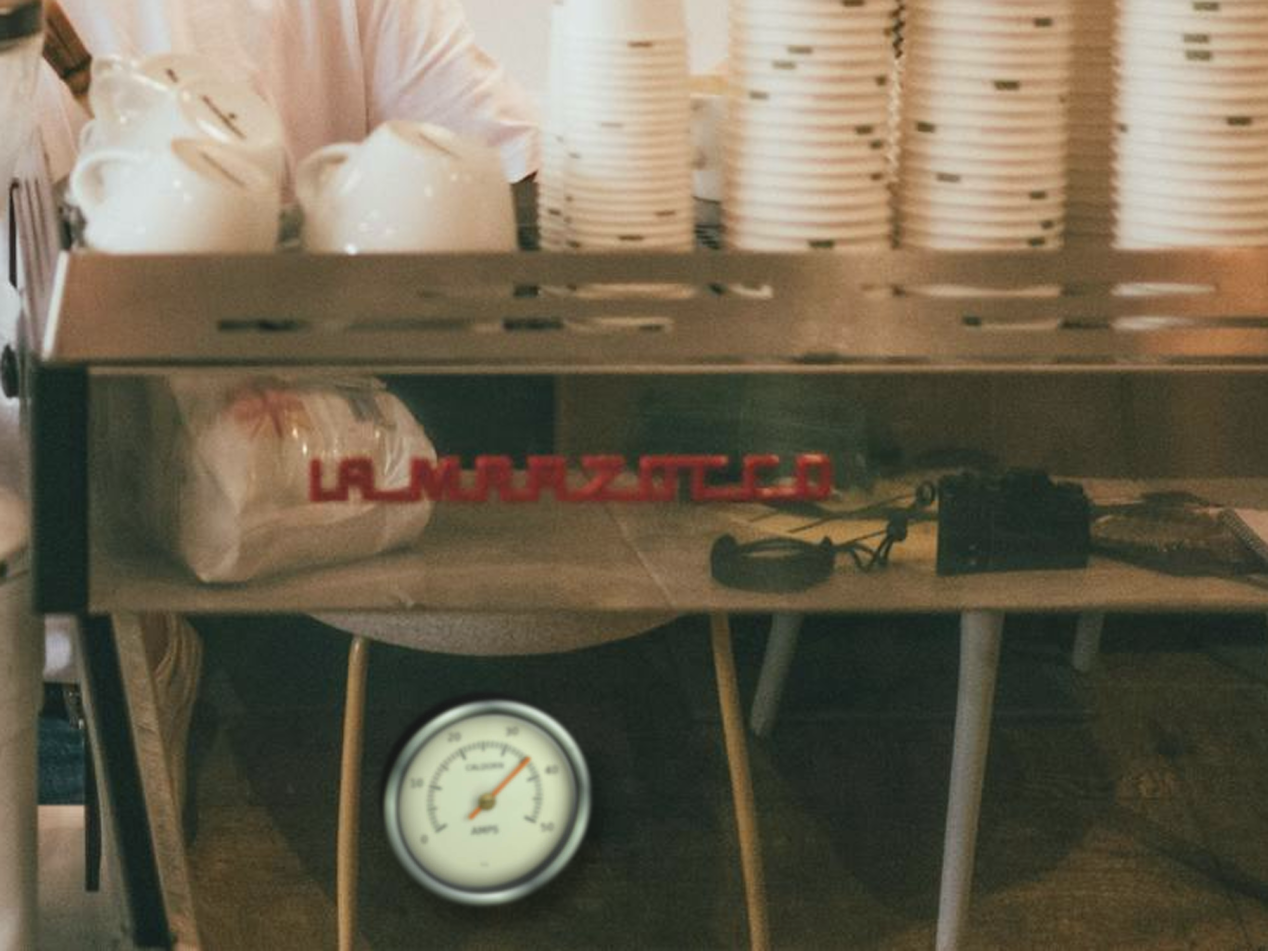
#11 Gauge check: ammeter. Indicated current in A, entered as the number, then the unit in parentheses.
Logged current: 35 (A)
